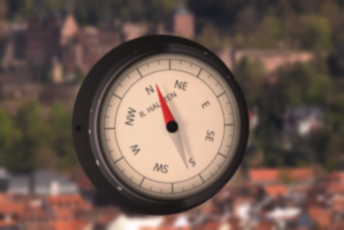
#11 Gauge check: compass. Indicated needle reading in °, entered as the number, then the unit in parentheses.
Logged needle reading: 10 (°)
